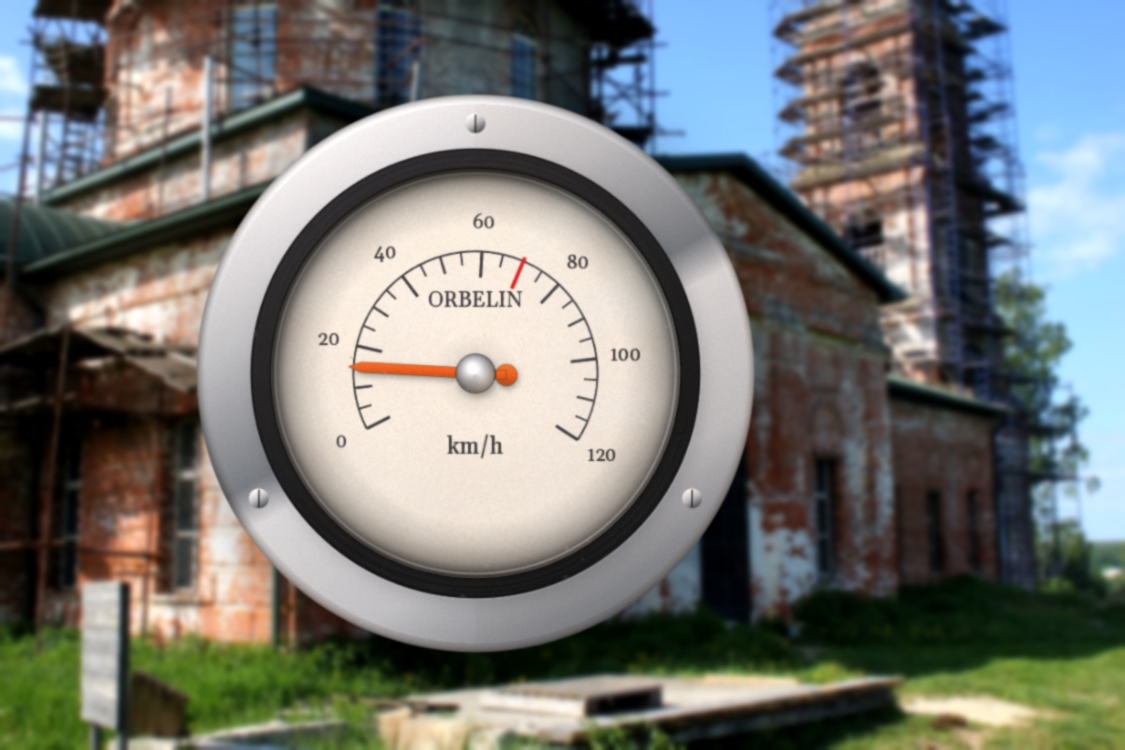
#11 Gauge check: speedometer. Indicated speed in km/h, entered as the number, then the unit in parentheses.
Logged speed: 15 (km/h)
